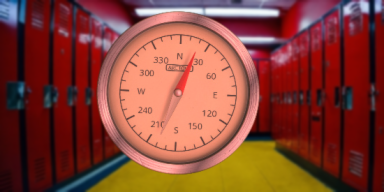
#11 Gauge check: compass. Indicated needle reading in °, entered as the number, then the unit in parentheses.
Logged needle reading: 20 (°)
